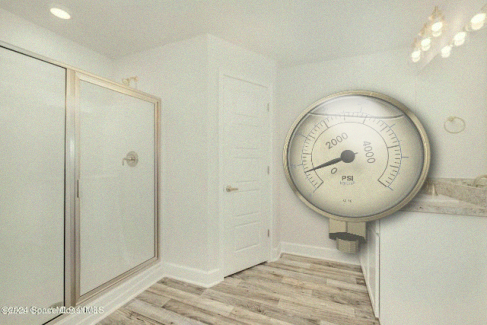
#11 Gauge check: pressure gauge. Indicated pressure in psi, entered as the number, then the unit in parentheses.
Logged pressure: 500 (psi)
